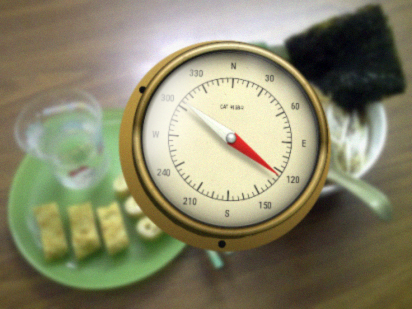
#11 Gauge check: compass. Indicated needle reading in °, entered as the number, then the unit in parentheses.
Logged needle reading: 125 (°)
